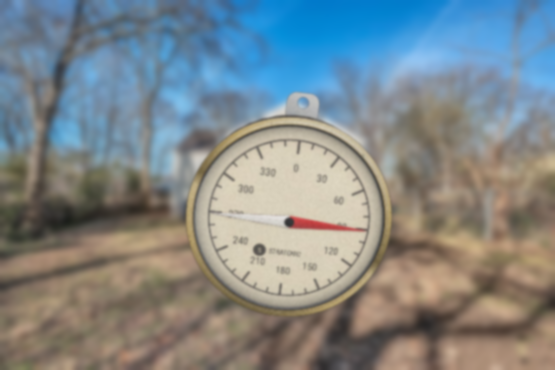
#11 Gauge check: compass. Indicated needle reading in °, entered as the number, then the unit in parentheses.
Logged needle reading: 90 (°)
